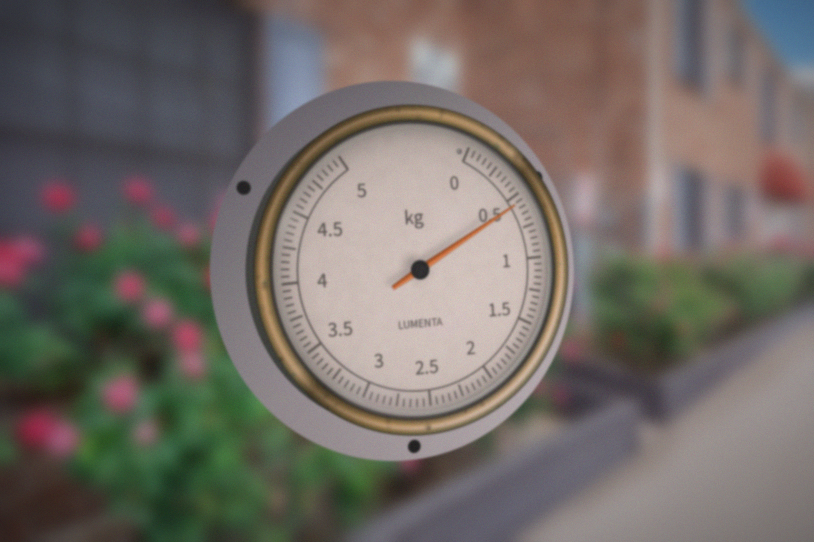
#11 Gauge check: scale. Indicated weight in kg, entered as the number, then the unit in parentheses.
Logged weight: 0.55 (kg)
